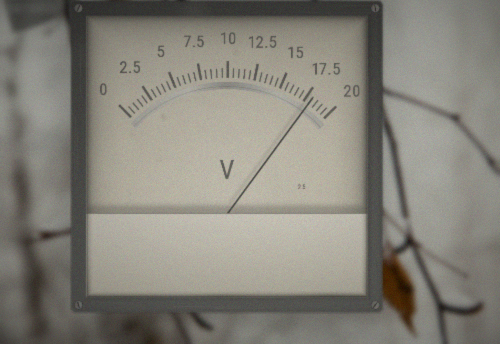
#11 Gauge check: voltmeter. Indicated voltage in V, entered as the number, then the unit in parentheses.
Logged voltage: 18 (V)
